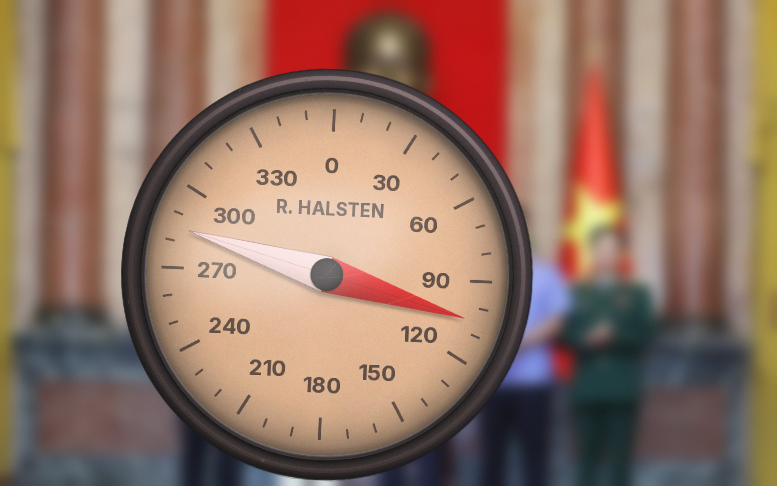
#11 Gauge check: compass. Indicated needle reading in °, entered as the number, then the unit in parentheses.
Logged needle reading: 105 (°)
